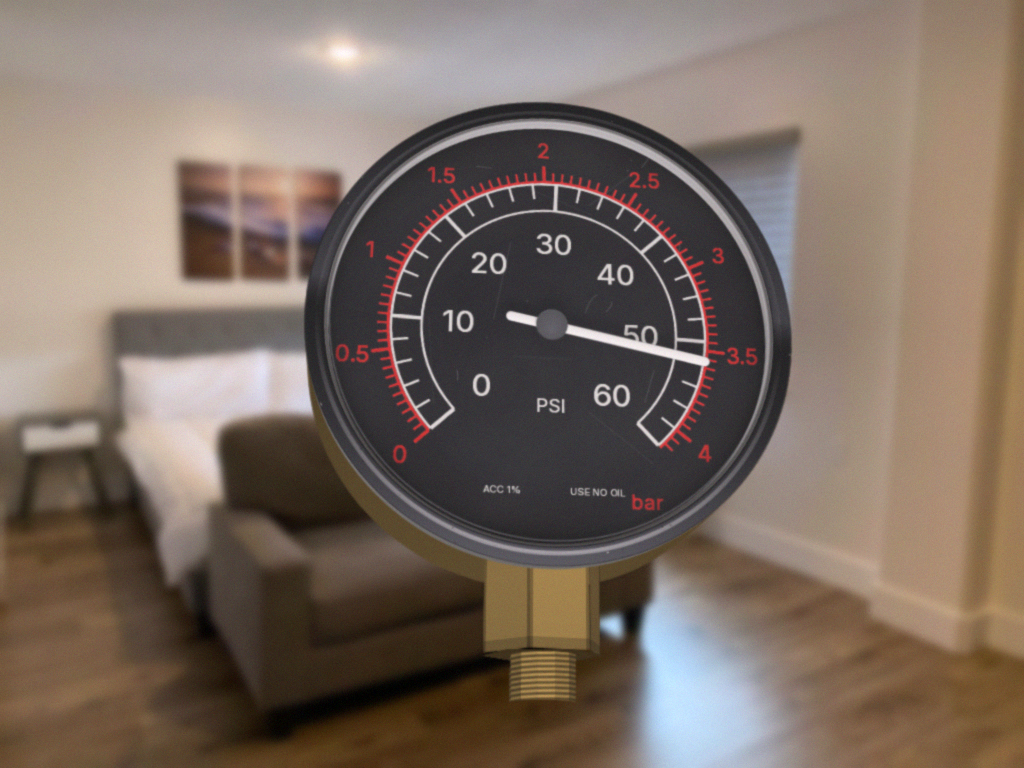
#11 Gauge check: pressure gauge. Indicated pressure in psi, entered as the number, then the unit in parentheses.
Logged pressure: 52 (psi)
